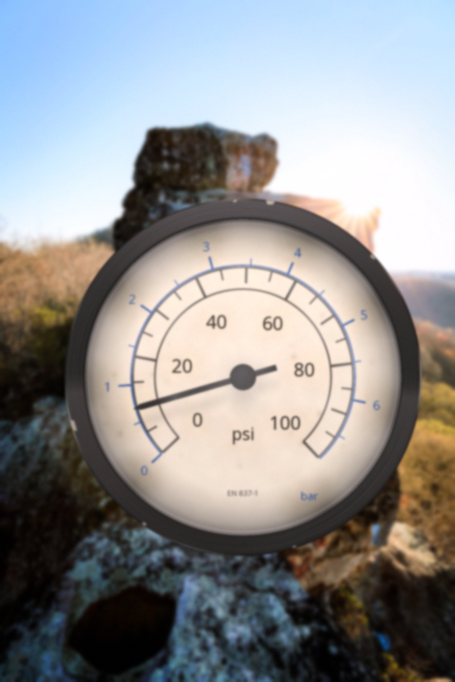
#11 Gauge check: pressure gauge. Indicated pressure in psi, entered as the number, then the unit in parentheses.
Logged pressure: 10 (psi)
